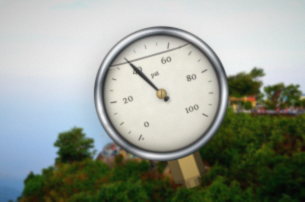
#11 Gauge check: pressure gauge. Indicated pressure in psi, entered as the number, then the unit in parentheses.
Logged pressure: 40 (psi)
